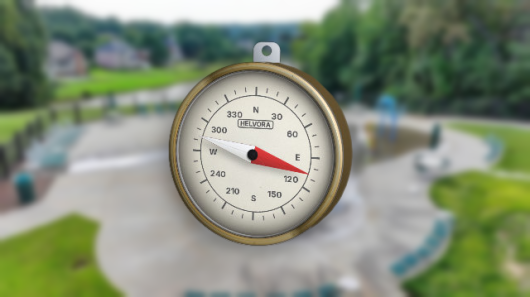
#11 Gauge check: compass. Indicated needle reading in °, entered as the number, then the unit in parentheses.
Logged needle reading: 105 (°)
